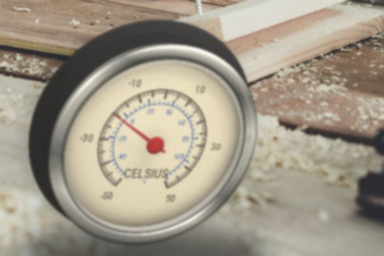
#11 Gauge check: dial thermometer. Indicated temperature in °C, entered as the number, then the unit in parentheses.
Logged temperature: -20 (°C)
